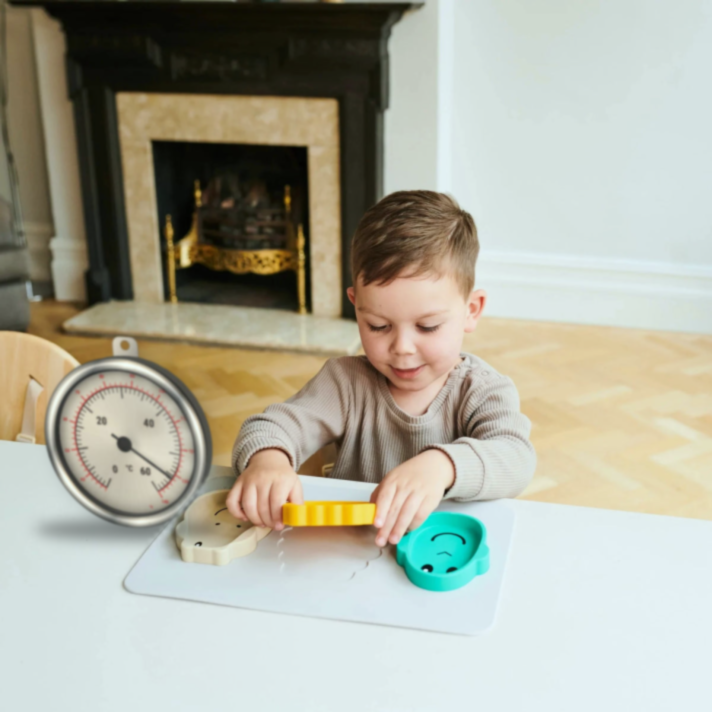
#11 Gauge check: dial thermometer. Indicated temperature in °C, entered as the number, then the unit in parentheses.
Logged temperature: 55 (°C)
